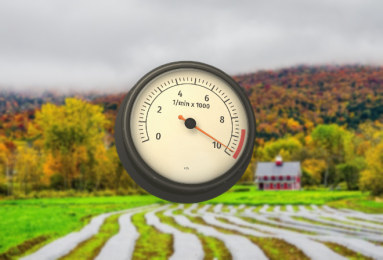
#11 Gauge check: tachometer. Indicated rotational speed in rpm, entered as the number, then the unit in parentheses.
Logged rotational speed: 9800 (rpm)
